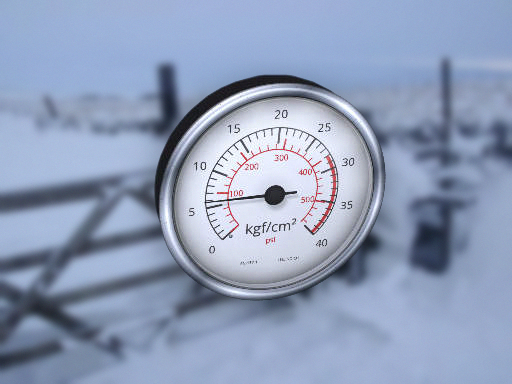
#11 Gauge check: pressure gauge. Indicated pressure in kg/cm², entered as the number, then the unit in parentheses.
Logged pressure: 6 (kg/cm²)
